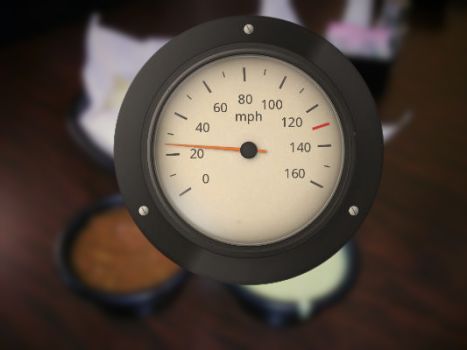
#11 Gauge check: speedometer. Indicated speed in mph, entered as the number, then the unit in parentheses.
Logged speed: 25 (mph)
